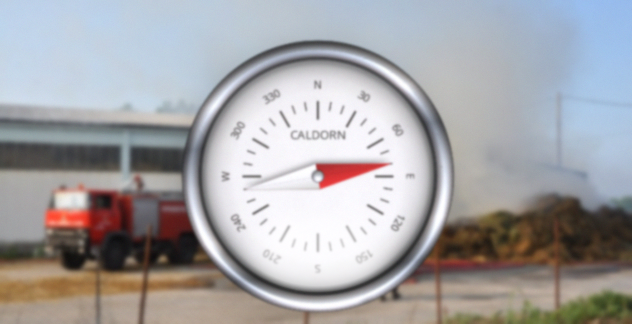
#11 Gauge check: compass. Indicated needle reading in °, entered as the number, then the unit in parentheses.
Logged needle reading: 80 (°)
